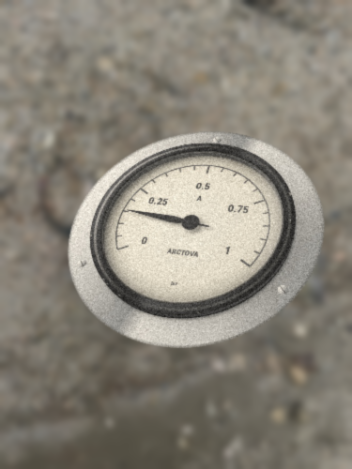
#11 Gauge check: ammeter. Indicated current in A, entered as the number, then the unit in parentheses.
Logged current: 0.15 (A)
